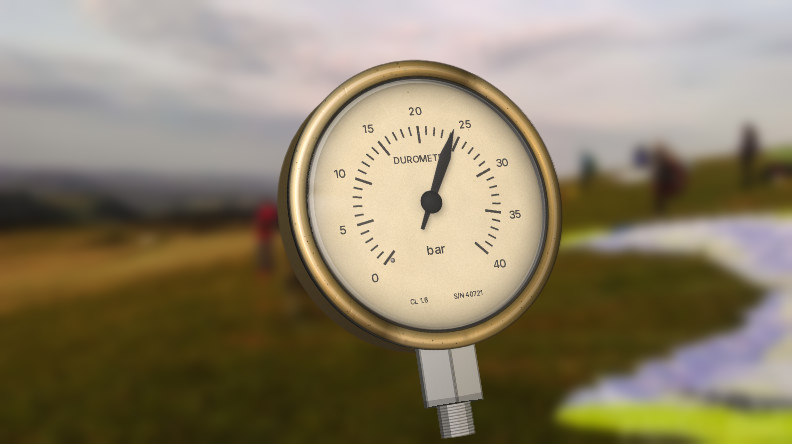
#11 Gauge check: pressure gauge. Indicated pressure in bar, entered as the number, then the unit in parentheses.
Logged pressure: 24 (bar)
